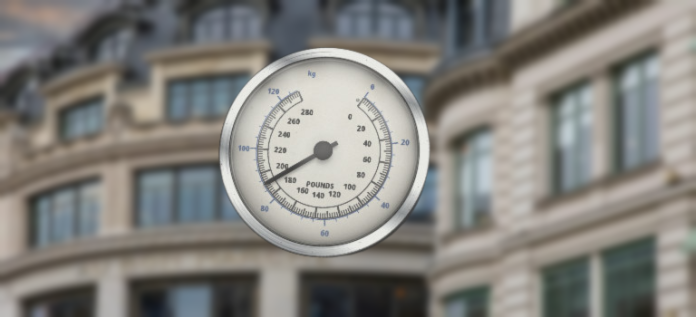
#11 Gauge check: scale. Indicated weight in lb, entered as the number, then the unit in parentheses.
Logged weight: 190 (lb)
